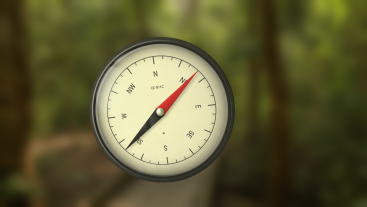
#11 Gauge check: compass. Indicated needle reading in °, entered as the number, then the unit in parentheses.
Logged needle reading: 50 (°)
